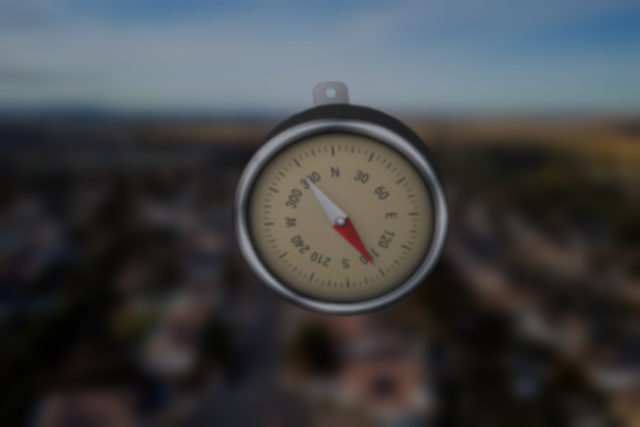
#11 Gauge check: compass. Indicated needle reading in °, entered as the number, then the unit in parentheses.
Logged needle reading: 150 (°)
